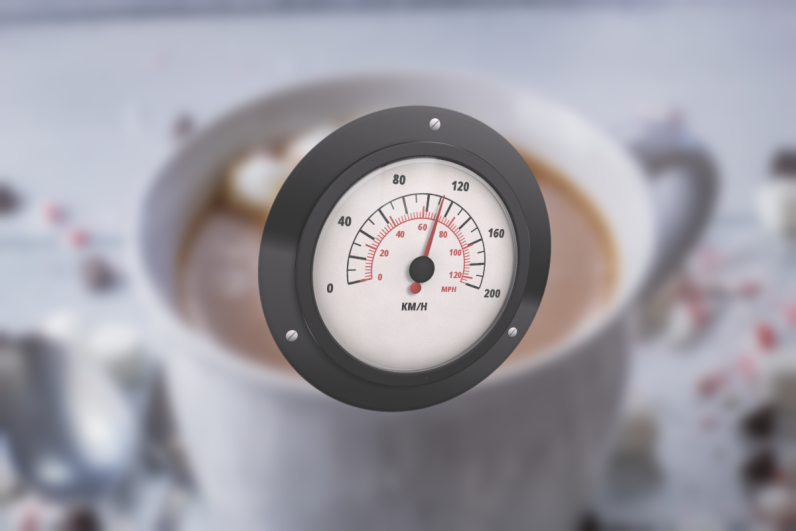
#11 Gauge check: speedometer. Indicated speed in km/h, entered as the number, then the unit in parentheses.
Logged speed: 110 (km/h)
